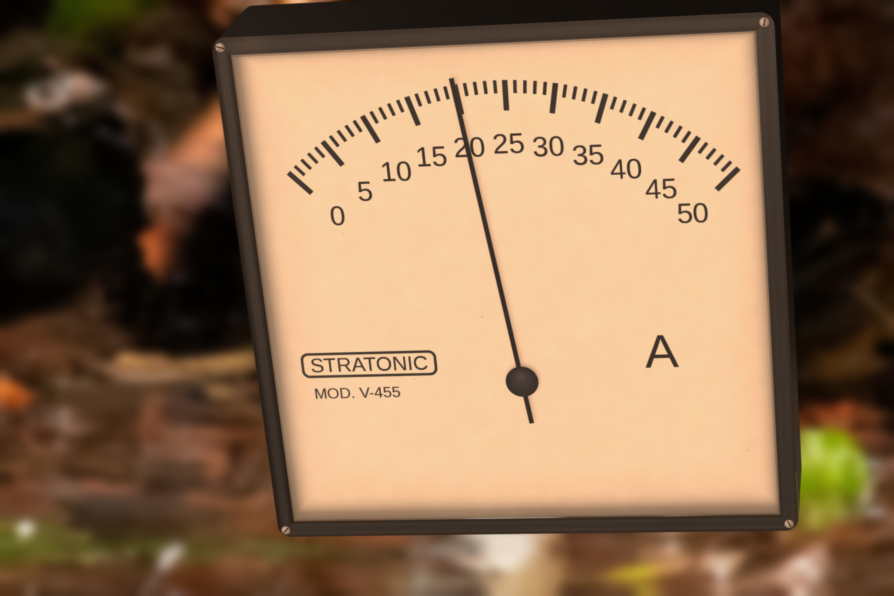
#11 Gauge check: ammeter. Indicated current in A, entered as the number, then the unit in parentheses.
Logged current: 20 (A)
